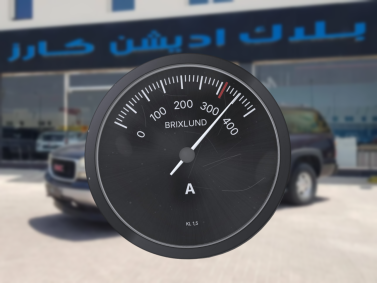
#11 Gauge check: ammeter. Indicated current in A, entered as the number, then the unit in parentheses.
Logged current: 350 (A)
